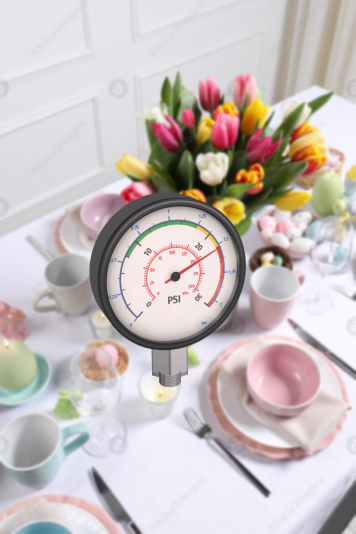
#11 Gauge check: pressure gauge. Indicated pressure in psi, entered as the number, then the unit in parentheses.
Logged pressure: 22 (psi)
